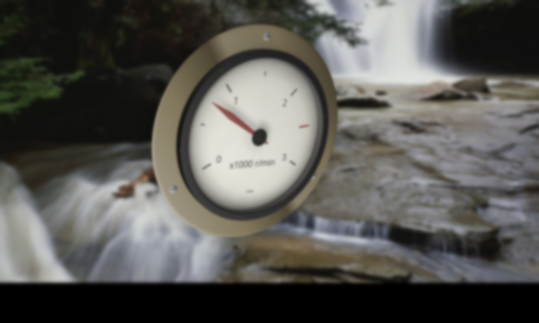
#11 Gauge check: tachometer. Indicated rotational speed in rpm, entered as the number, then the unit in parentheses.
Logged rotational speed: 750 (rpm)
